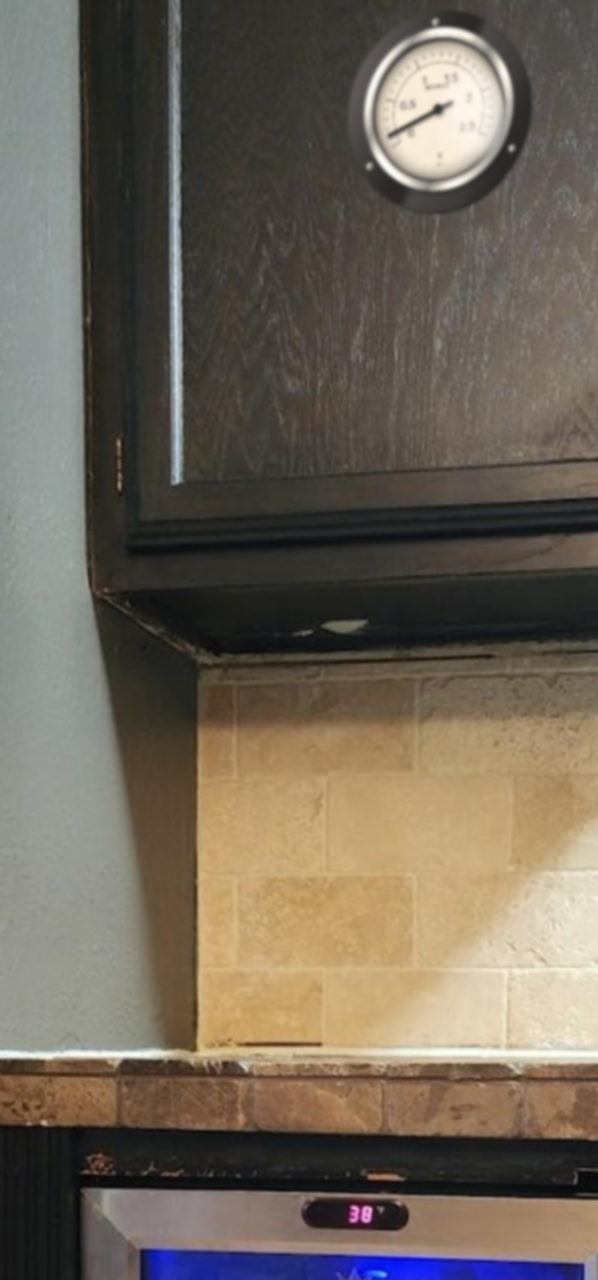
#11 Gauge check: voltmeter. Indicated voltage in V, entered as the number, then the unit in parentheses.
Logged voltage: 0.1 (V)
